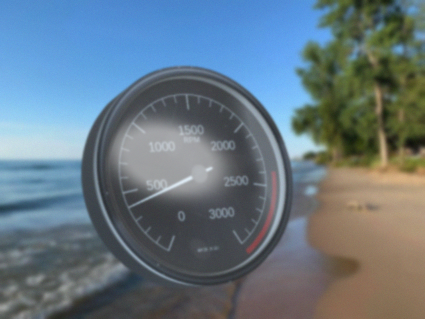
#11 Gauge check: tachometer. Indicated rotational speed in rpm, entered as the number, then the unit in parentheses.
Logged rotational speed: 400 (rpm)
